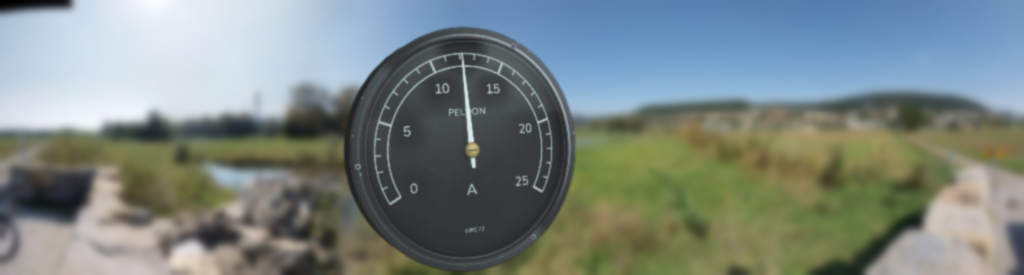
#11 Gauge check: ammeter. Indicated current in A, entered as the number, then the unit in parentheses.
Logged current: 12 (A)
